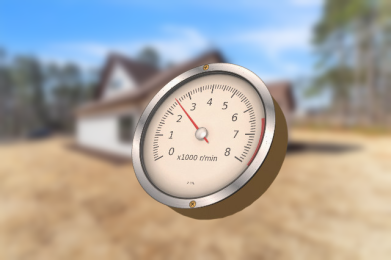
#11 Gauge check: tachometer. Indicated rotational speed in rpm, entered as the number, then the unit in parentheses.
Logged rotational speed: 2500 (rpm)
